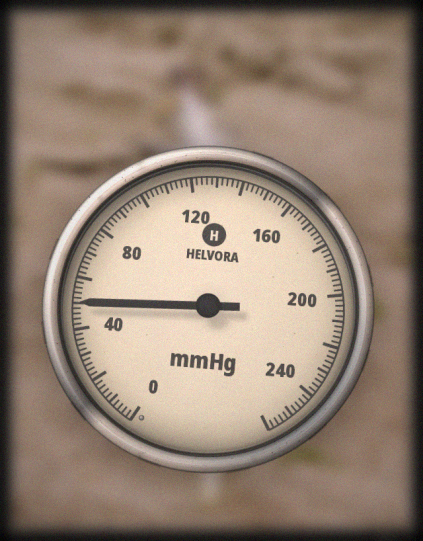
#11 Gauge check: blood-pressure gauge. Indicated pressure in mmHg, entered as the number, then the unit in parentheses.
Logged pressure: 50 (mmHg)
